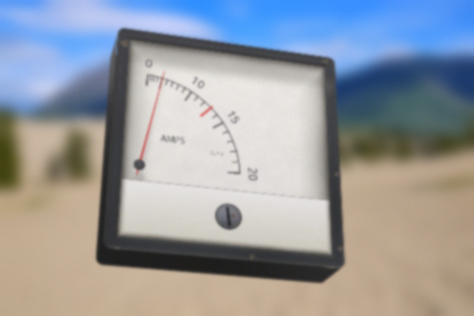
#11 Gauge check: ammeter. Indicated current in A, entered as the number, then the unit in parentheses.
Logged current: 5 (A)
